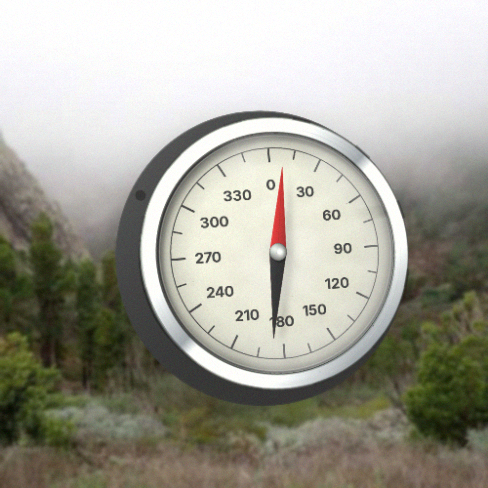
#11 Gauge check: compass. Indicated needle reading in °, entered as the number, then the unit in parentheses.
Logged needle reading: 7.5 (°)
